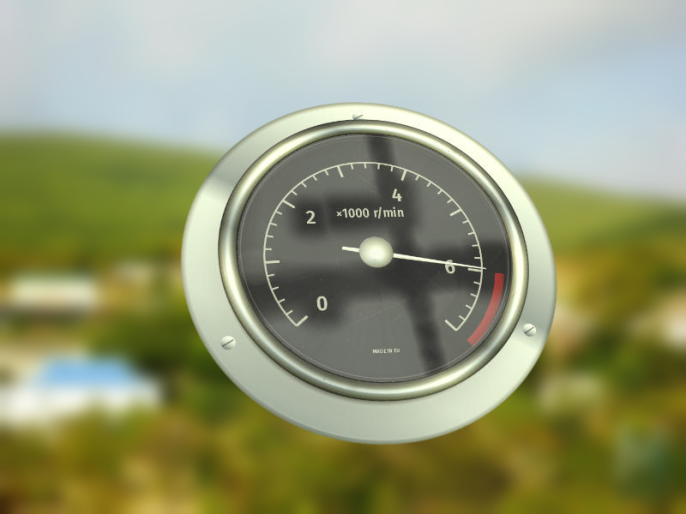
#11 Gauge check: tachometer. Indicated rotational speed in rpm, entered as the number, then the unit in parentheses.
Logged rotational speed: 6000 (rpm)
